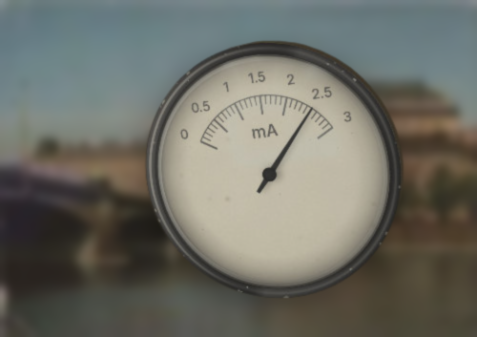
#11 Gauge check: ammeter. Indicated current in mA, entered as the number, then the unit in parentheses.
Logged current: 2.5 (mA)
